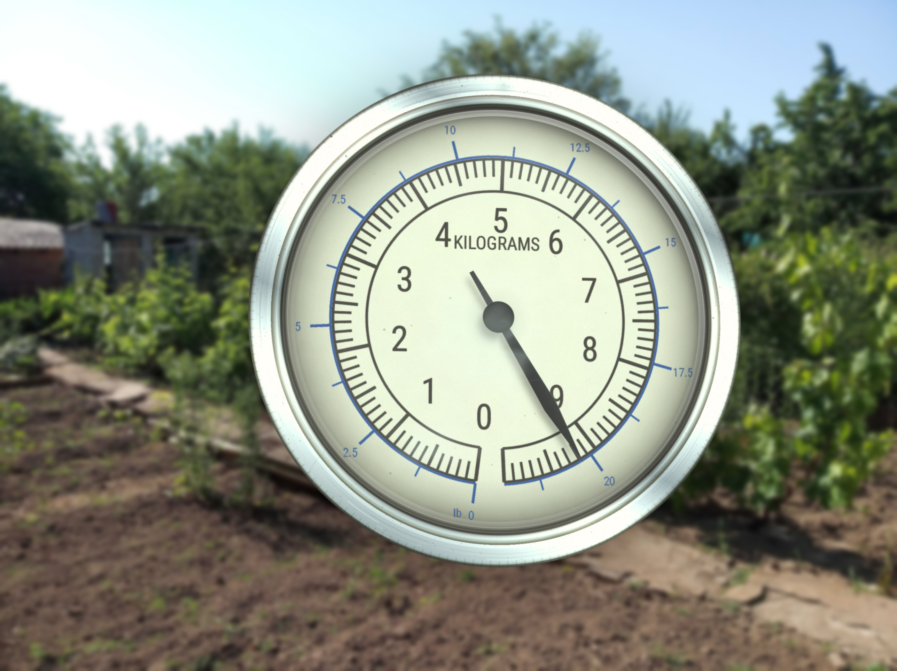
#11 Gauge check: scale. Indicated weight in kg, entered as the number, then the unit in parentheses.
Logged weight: 9.2 (kg)
